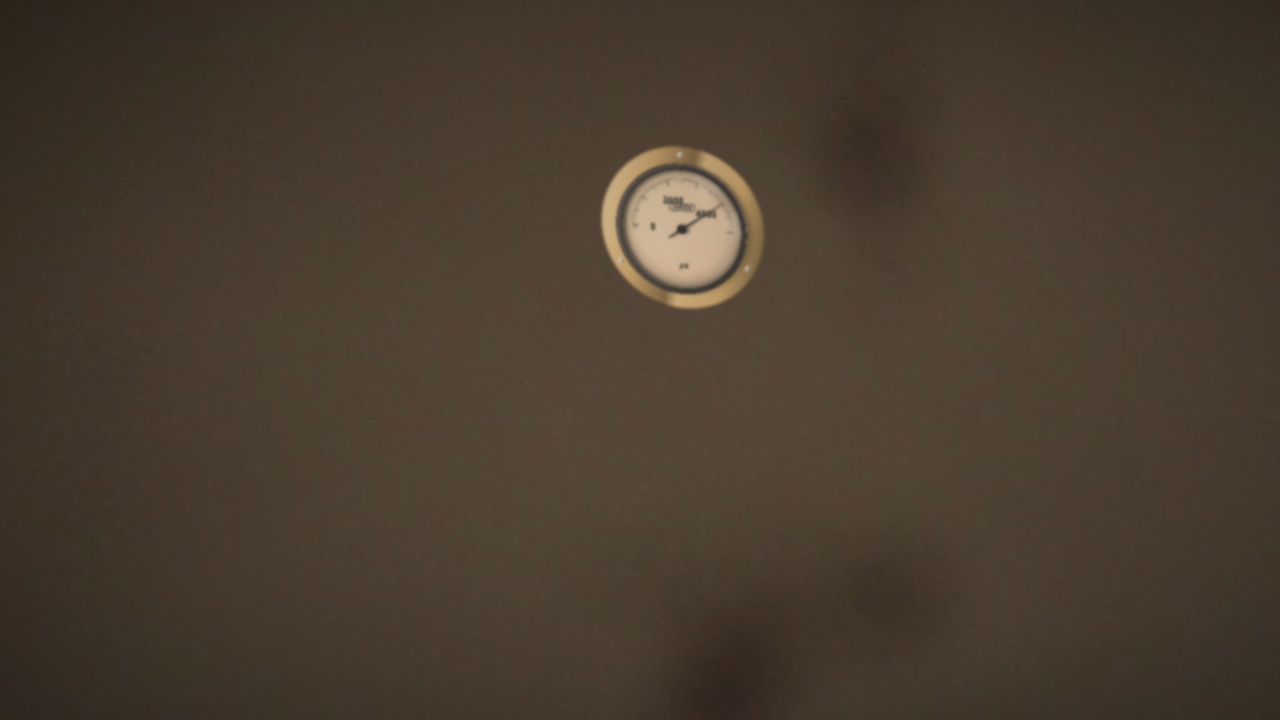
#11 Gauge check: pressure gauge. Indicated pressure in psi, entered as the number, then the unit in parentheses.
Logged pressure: 4000 (psi)
